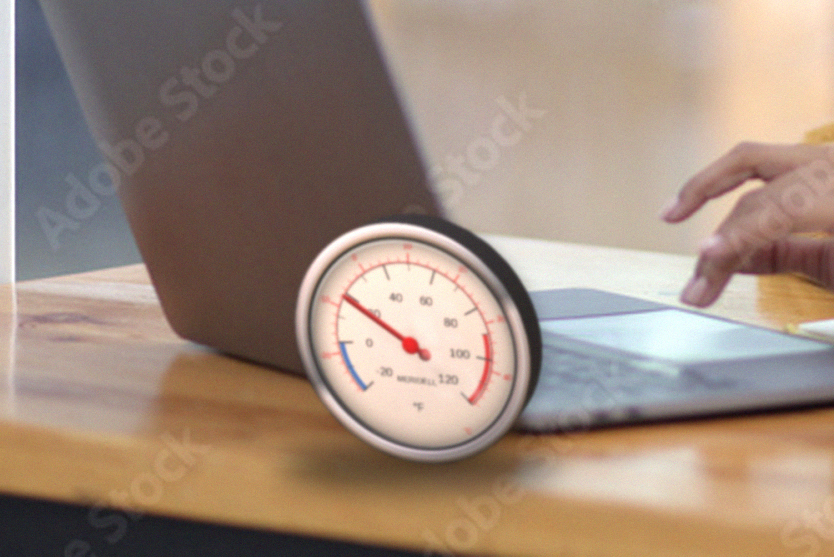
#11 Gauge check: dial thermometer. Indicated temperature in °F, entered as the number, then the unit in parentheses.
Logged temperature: 20 (°F)
